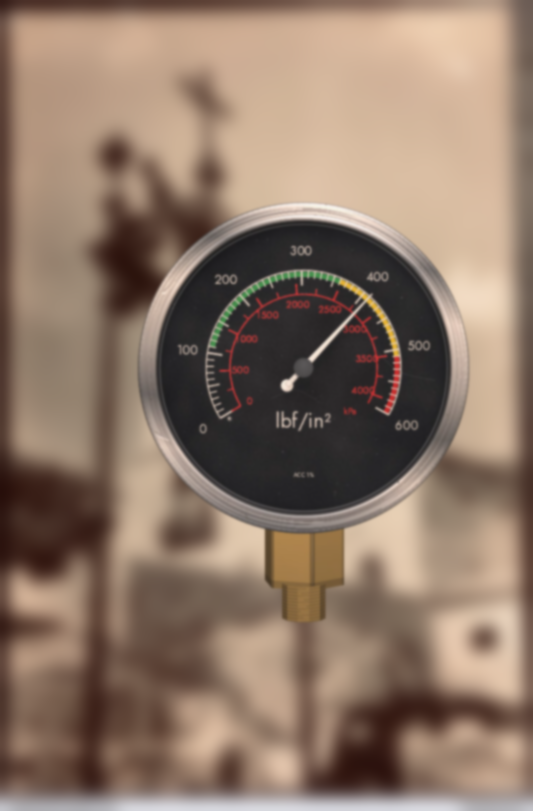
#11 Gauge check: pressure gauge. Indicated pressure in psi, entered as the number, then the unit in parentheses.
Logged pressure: 410 (psi)
